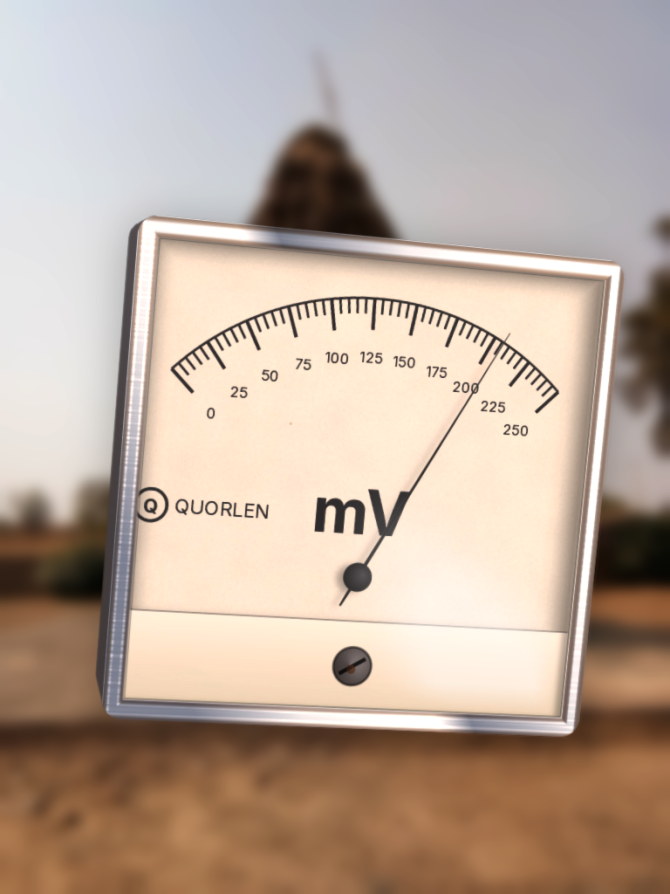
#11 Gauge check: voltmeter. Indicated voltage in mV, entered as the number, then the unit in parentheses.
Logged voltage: 205 (mV)
